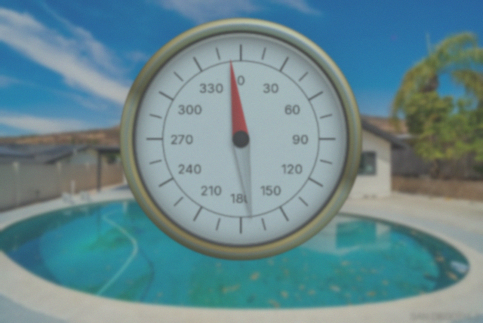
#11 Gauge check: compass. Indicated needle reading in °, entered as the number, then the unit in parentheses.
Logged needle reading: 352.5 (°)
